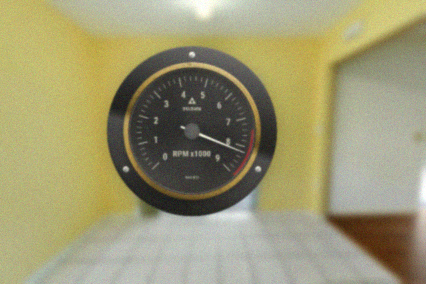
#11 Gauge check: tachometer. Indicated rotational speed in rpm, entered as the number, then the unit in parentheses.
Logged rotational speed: 8200 (rpm)
